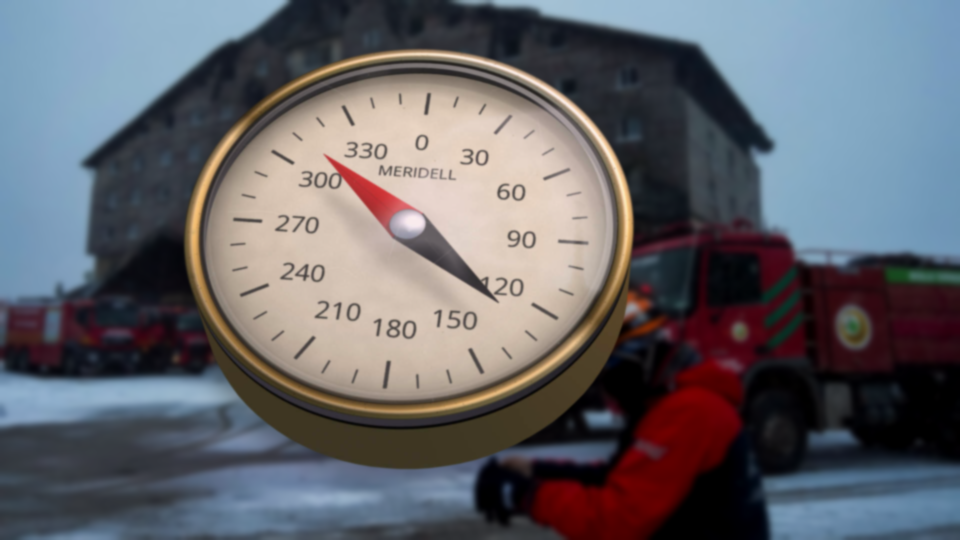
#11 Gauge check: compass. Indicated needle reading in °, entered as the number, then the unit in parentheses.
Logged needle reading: 310 (°)
